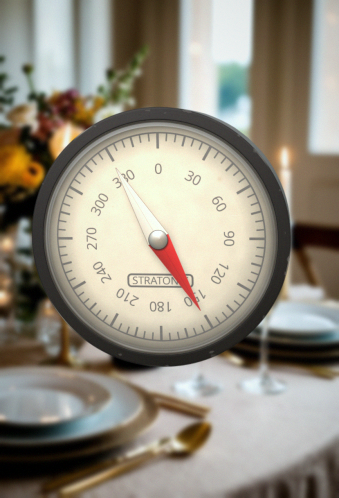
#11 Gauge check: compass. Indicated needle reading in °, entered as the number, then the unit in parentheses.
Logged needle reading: 150 (°)
